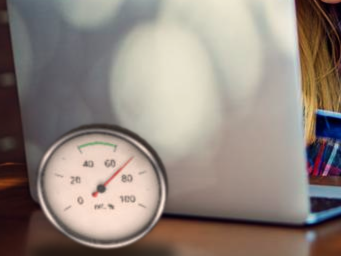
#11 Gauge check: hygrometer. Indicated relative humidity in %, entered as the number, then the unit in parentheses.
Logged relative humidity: 70 (%)
